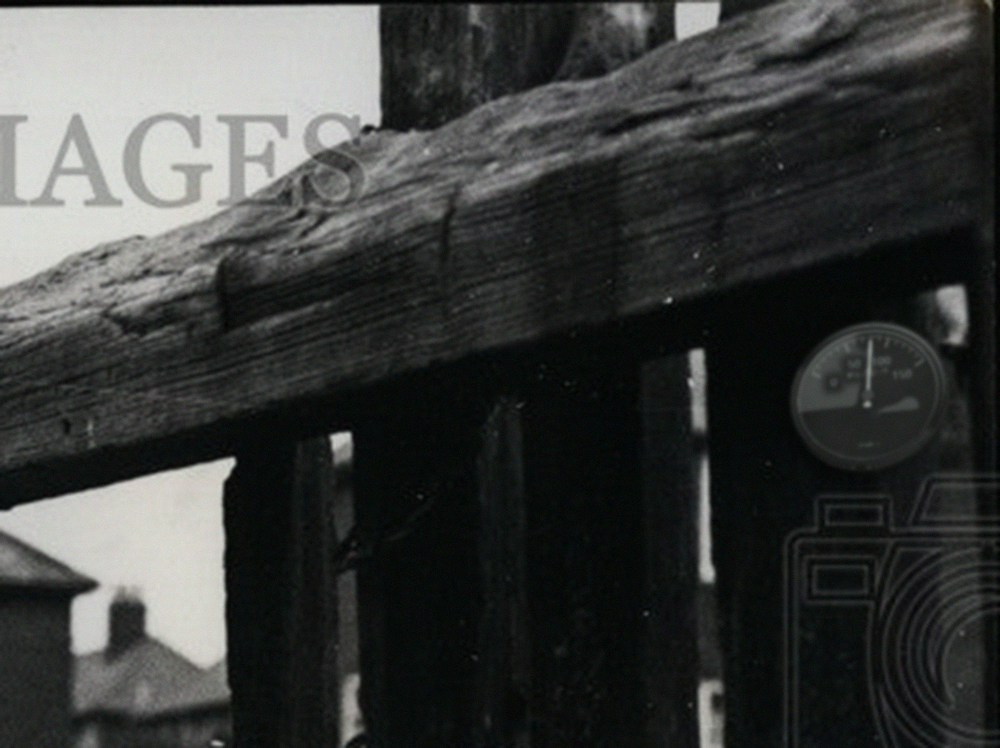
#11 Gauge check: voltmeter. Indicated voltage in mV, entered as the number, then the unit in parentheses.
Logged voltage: 80 (mV)
